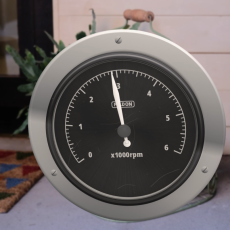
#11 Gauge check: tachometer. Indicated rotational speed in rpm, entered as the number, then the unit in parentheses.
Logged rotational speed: 2900 (rpm)
